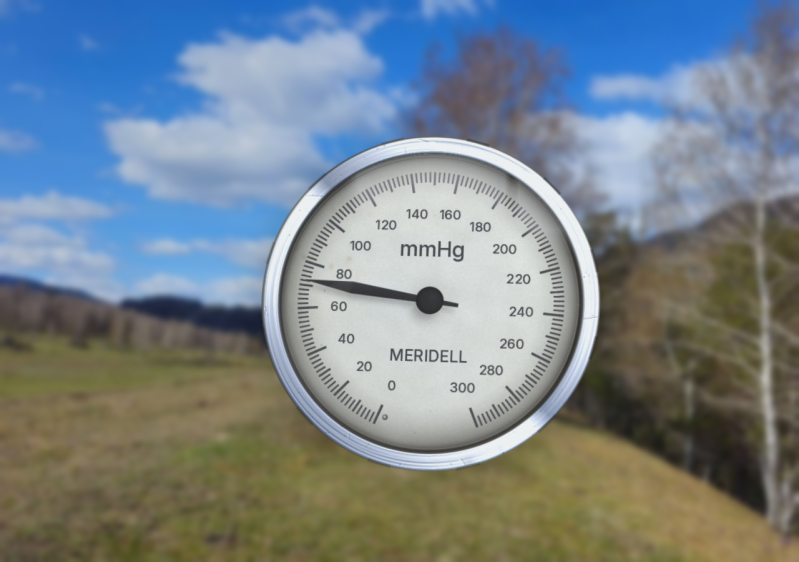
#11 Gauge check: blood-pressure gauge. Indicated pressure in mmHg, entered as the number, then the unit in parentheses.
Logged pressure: 72 (mmHg)
